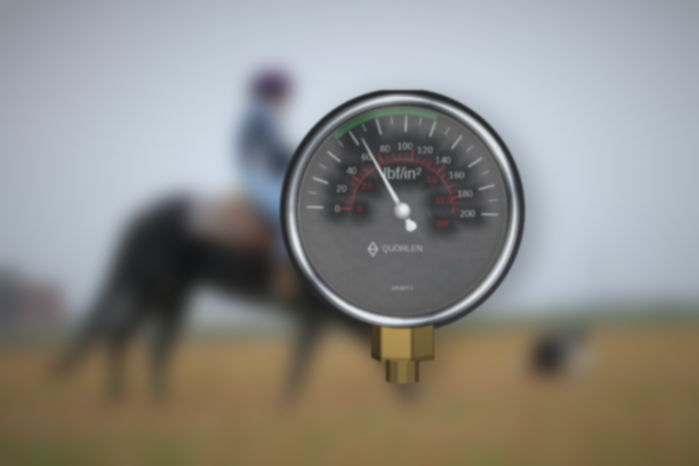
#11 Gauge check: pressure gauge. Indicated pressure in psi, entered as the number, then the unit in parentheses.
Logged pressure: 65 (psi)
